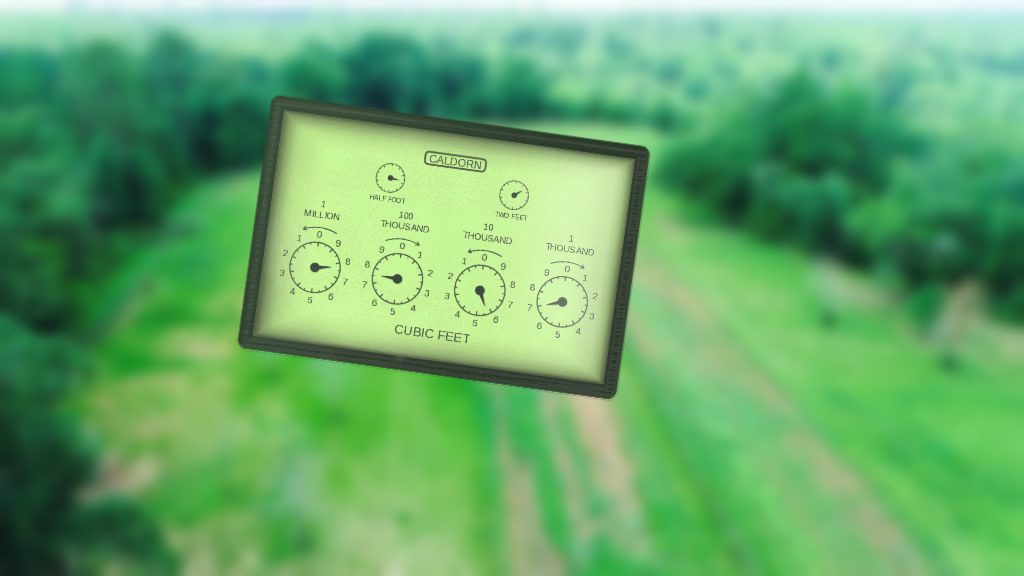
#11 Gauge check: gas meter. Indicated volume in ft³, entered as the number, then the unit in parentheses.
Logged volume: 775700 (ft³)
